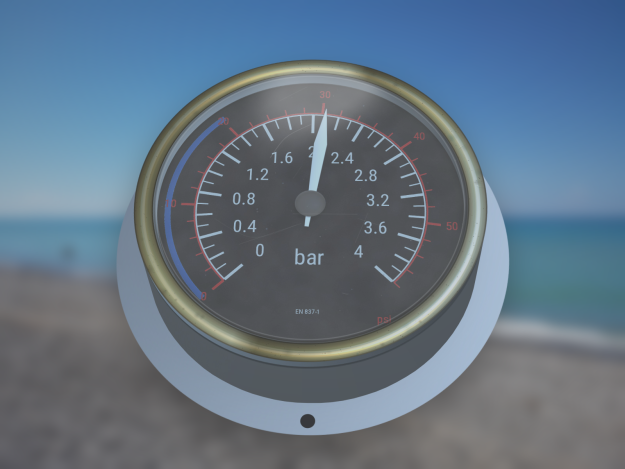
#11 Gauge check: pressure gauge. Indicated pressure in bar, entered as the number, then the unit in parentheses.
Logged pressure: 2.1 (bar)
